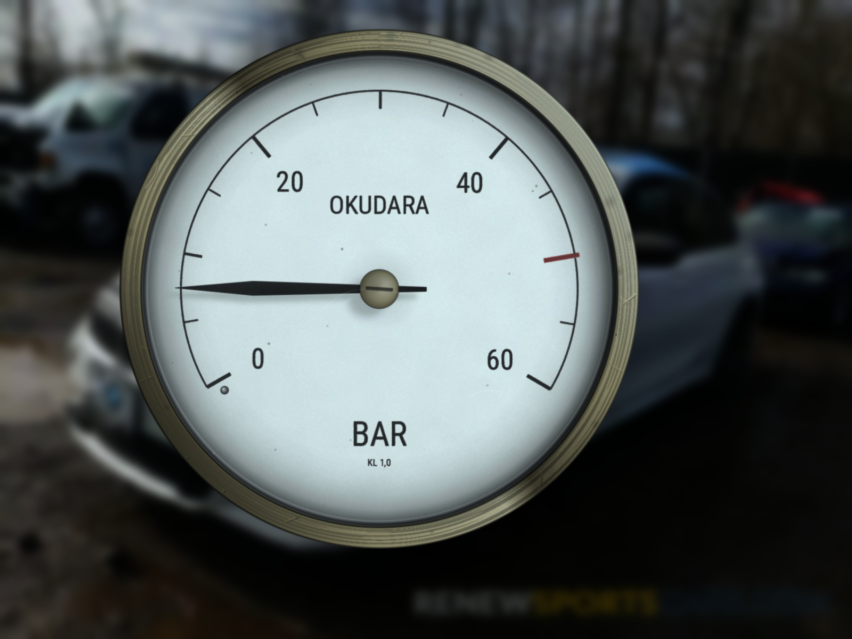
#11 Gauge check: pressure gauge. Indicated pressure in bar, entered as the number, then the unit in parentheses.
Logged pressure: 7.5 (bar)
